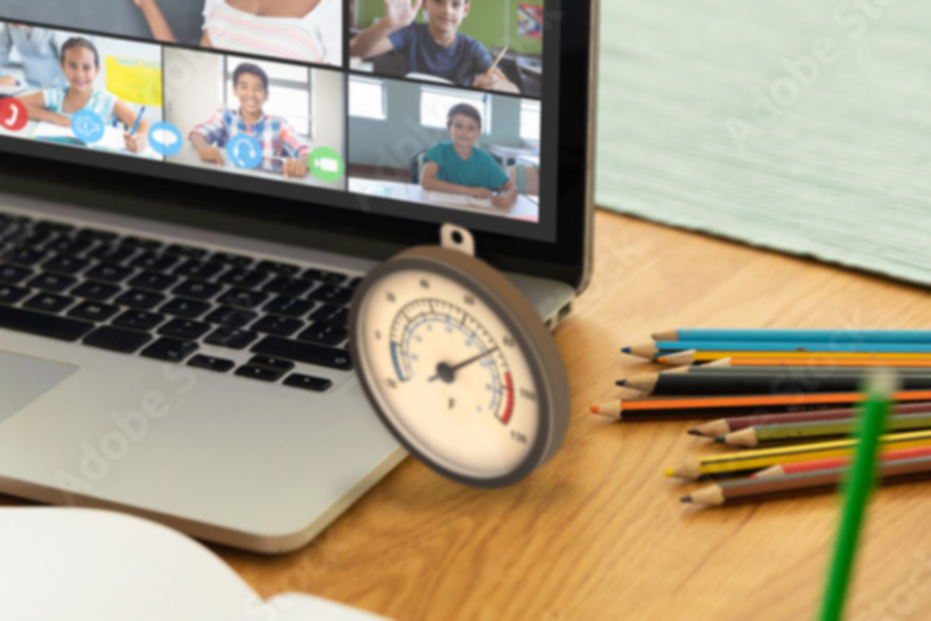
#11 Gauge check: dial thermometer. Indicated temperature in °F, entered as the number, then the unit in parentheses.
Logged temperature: 80 (°F)
